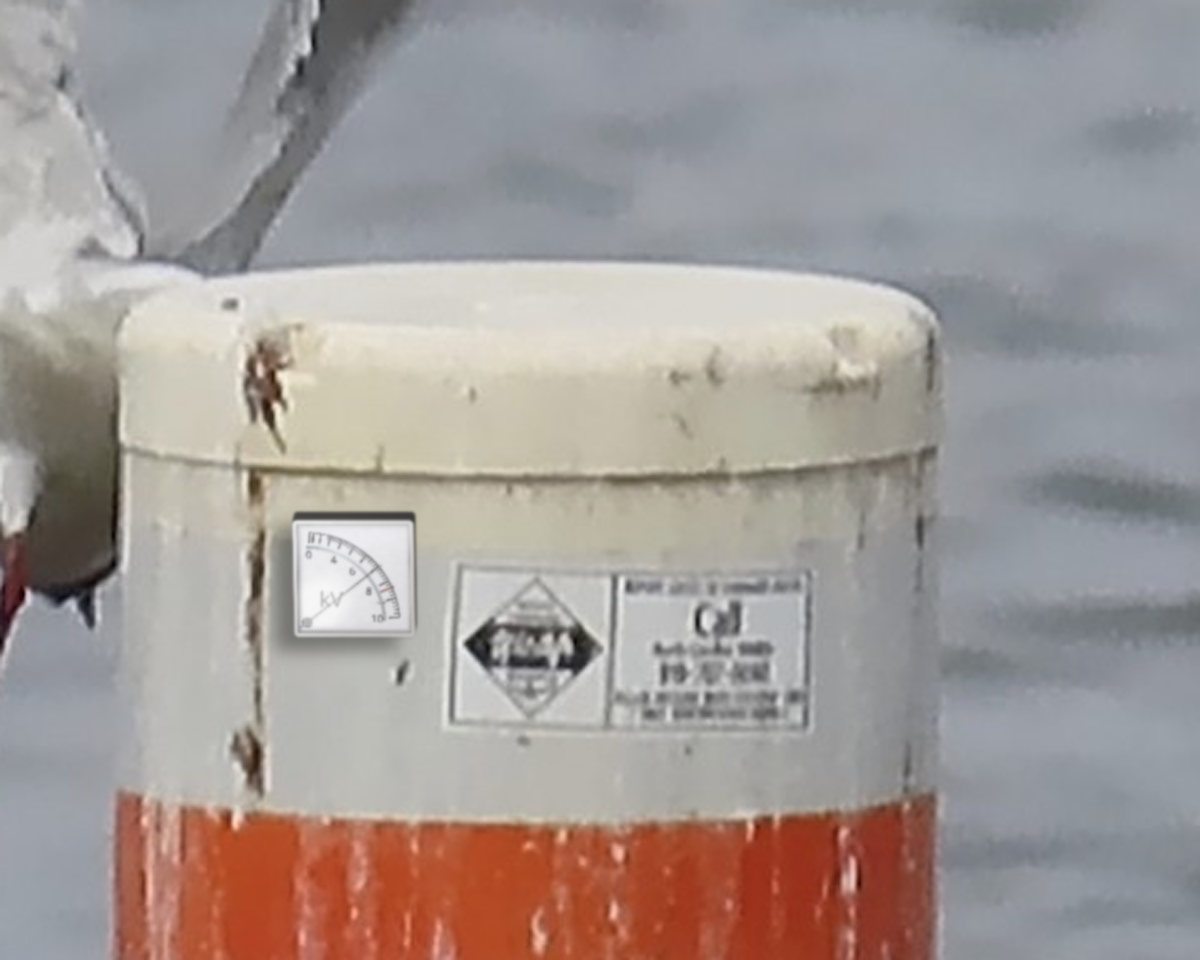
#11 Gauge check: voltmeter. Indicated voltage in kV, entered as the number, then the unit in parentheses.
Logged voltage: 7 (kV)
